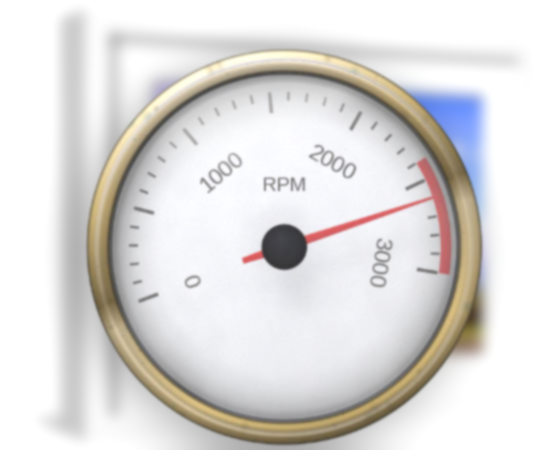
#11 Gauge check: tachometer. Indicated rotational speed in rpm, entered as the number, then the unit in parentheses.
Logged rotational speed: 2600 (rpm)
